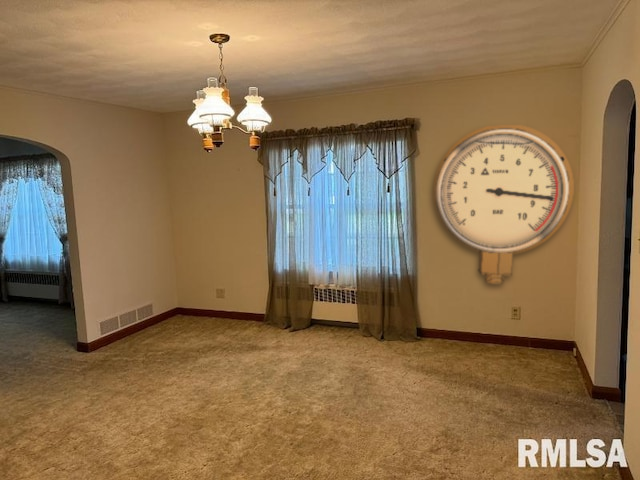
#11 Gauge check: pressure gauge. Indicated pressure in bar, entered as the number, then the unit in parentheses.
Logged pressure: 8.5 (bar)
